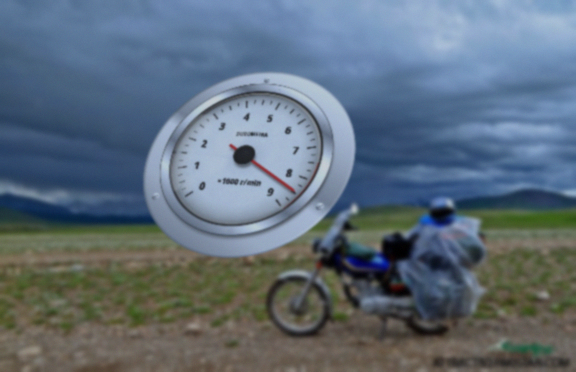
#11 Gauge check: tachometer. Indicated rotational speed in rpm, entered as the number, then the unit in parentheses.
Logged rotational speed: 8500 (rpm)
